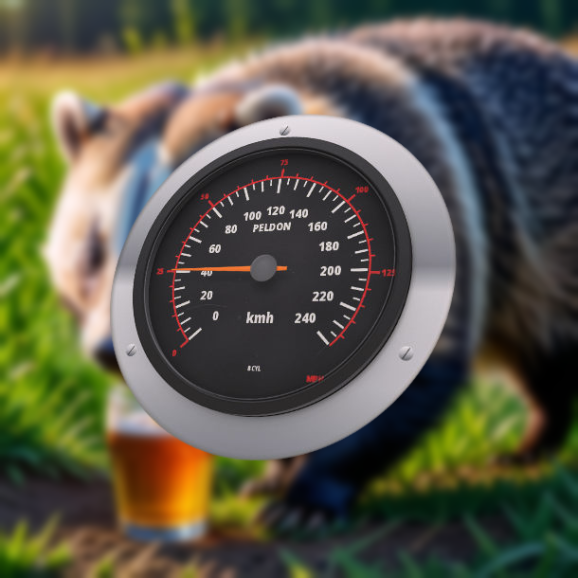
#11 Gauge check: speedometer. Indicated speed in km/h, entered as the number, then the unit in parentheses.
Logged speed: 40 (km/h)
